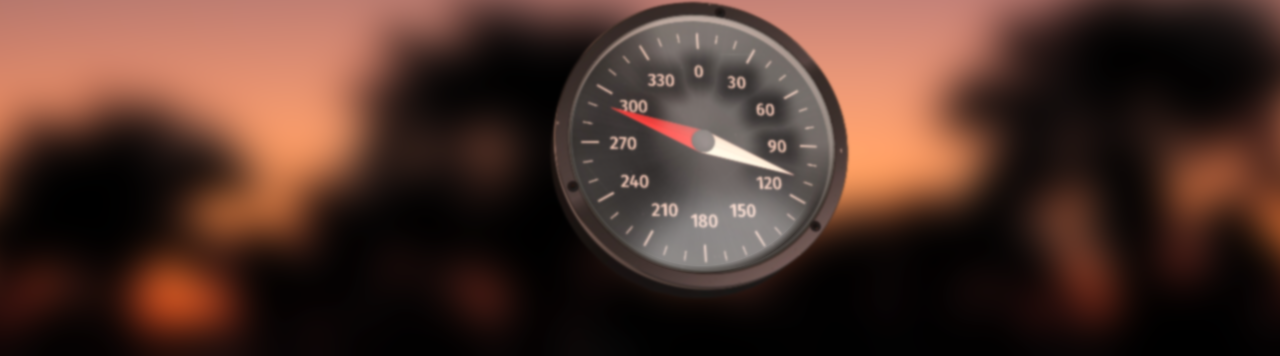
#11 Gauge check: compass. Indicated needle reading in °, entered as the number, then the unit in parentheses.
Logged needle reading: 290 (°)
